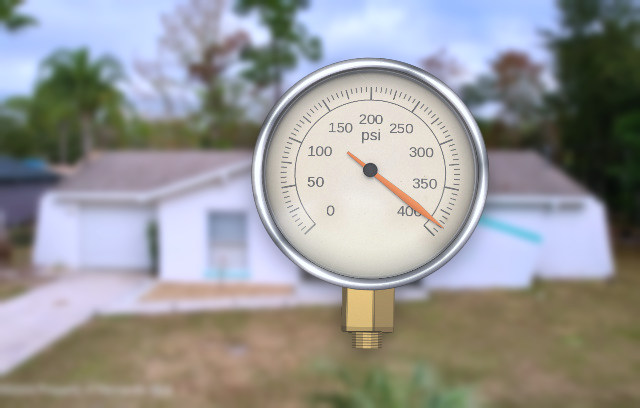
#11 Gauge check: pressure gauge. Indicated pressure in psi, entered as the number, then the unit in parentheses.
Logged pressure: 390 (psi)
